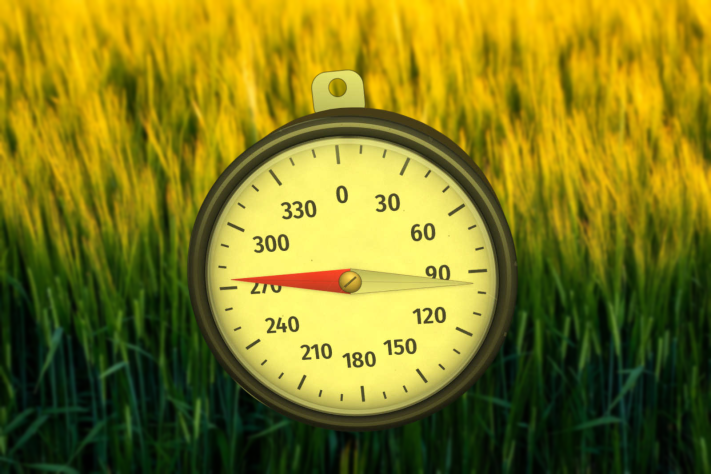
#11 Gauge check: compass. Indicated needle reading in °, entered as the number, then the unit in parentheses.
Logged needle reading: 275 (°)
